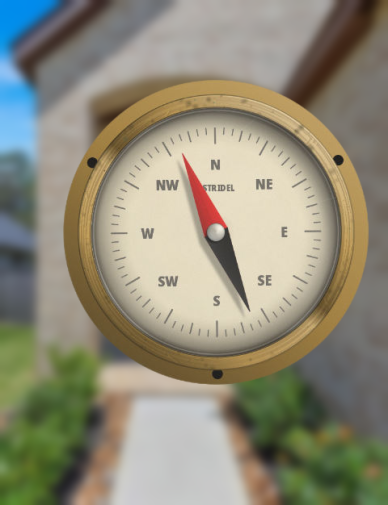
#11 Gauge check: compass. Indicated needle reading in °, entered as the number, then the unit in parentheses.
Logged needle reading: 337.5 (°)
